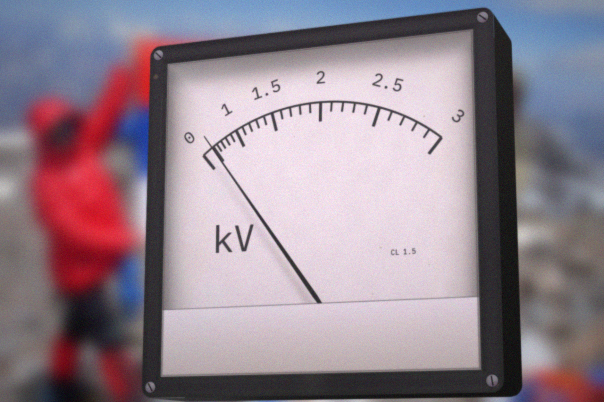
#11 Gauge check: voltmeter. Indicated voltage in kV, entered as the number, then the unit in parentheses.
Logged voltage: 0.5 (kV)
